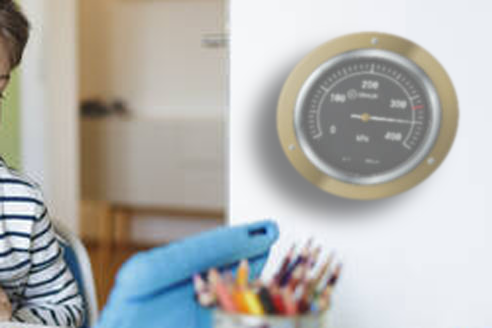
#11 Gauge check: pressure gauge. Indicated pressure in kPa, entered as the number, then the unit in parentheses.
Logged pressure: 350 (kPa)
